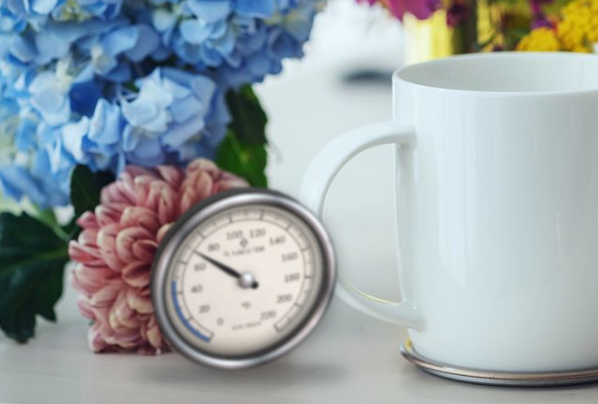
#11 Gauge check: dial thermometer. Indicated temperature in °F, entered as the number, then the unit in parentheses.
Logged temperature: 70 (°F)
